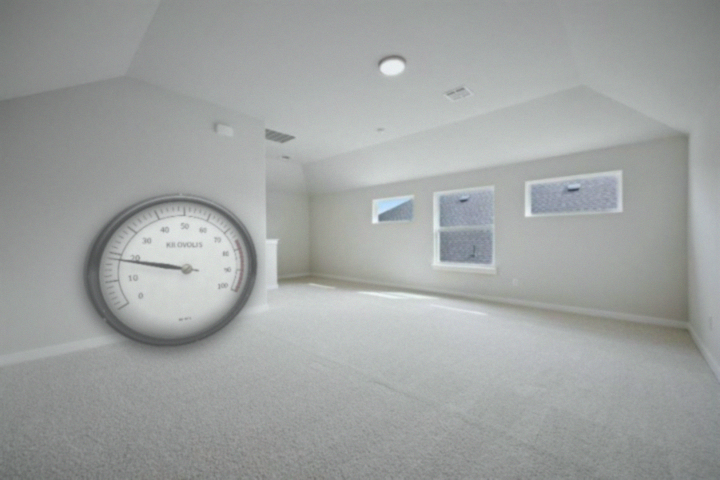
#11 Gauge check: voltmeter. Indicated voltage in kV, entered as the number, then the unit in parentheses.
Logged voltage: 18 (kV)
